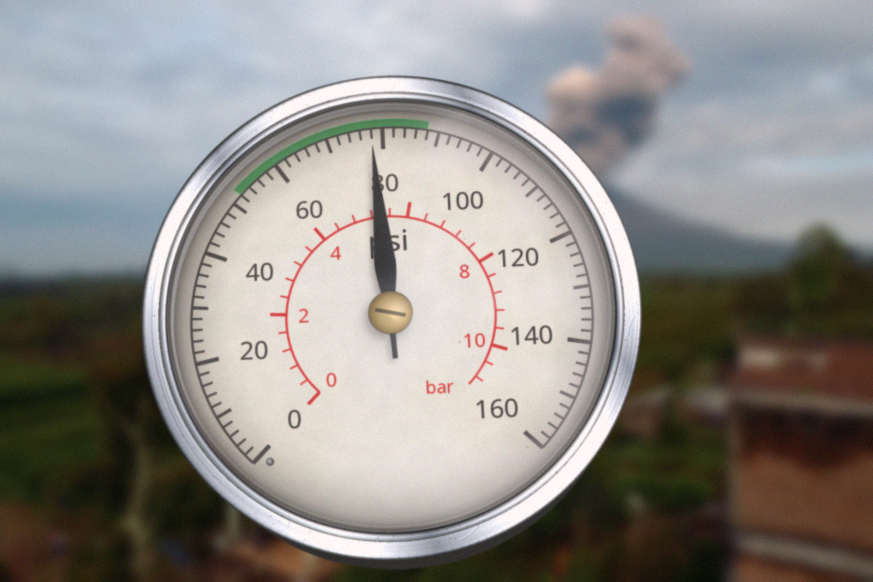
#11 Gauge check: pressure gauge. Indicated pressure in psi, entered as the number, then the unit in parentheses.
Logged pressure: 78 (psi)
